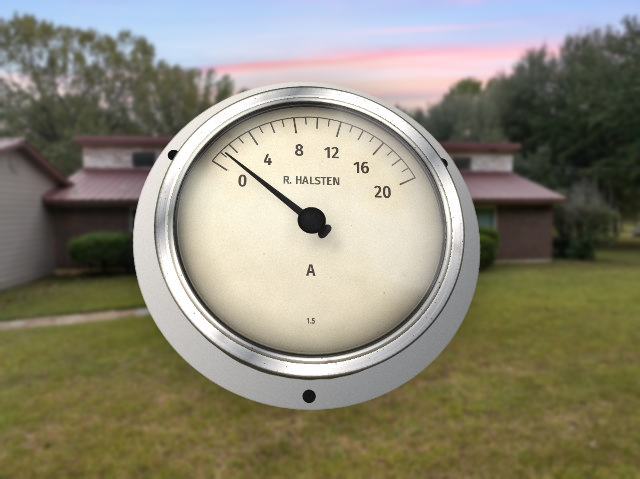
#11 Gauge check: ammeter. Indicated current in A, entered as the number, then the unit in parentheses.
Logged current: 1 (A)
